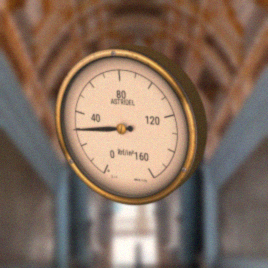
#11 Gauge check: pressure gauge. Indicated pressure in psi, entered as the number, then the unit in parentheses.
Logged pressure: 30 (psi)
